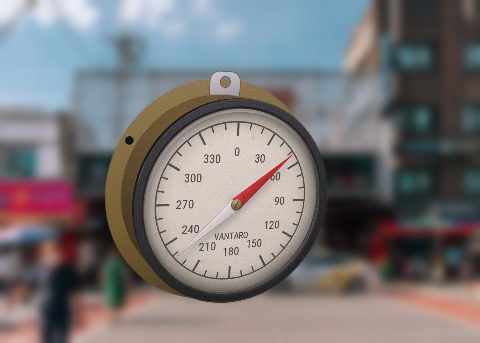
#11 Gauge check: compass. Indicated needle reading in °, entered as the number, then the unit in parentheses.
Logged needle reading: 50 (°)
